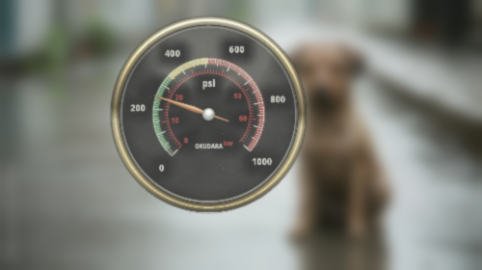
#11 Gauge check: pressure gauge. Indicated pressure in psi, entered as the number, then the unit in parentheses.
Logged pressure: 250 (psi)
